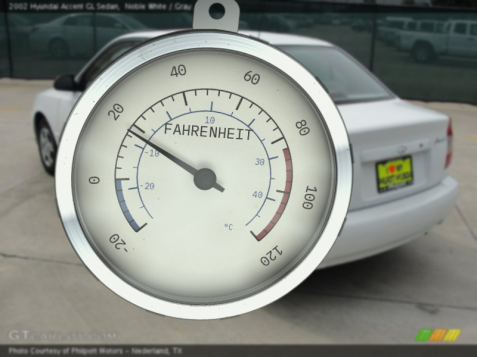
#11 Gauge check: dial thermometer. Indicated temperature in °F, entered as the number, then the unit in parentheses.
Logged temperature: 18 (°F)
